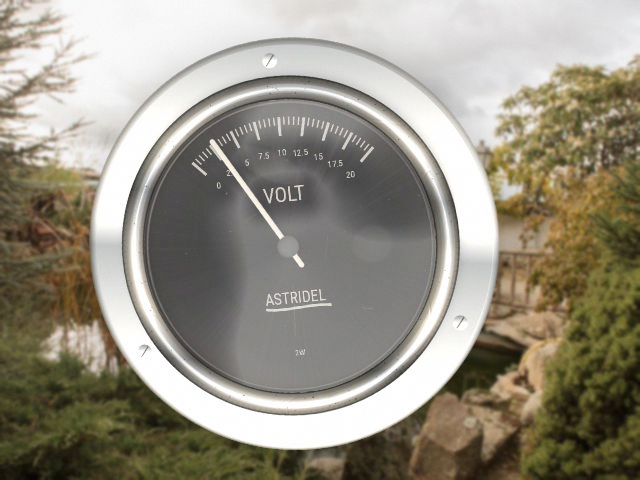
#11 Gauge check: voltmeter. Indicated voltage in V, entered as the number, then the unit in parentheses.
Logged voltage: 3 (V)
